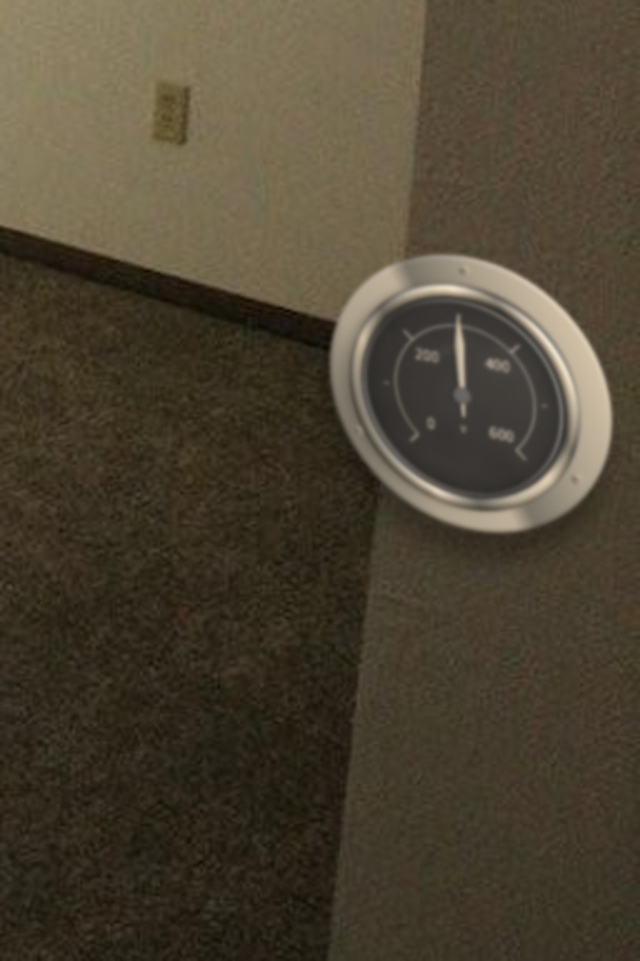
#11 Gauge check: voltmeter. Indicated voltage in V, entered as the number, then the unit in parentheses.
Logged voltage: 300 (V)
